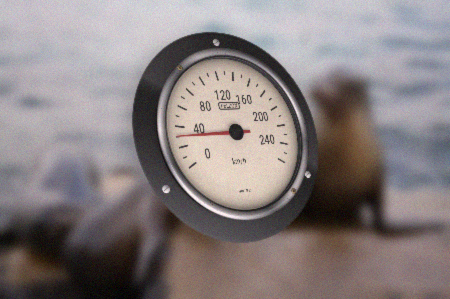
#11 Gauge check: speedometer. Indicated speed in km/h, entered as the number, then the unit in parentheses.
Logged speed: 30 (km/h)
